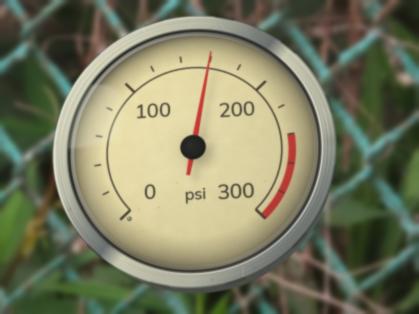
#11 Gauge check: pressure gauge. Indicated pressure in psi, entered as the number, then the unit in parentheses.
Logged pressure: 160 (psi)
